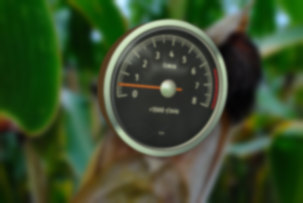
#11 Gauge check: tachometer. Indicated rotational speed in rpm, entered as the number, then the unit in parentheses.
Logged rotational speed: 500 (rpm)
